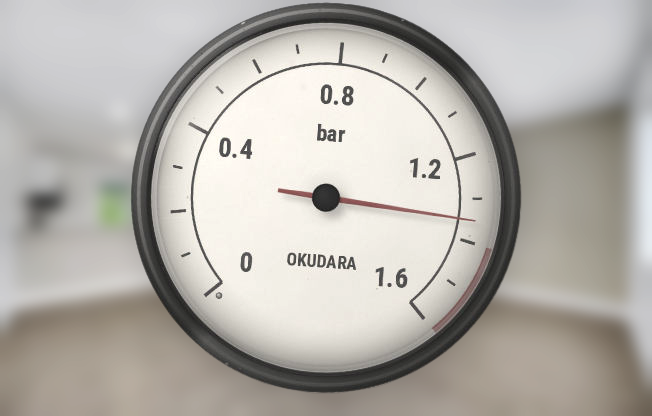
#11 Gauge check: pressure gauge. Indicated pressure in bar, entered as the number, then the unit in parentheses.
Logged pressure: 1.35 (bar)
